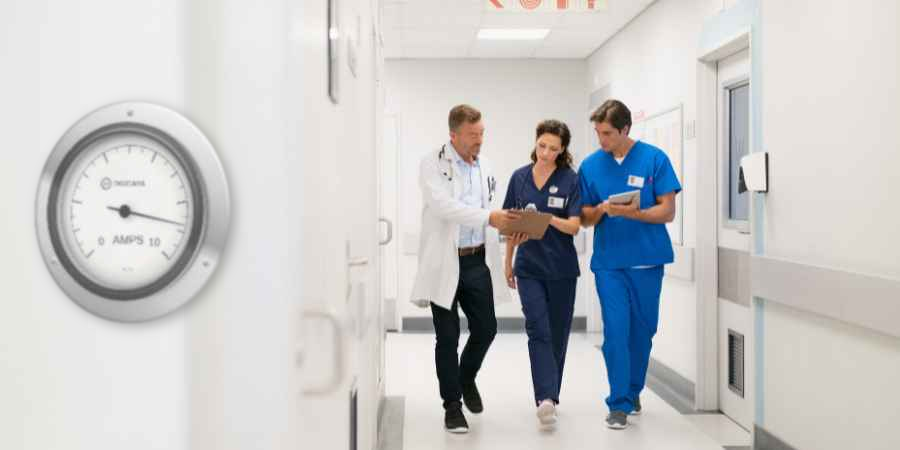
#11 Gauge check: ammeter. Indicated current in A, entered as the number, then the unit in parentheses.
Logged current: 8.75 (A)
